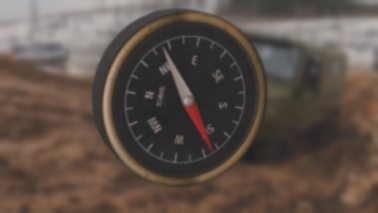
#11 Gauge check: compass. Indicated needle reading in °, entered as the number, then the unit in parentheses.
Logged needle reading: 232.5 (°)
